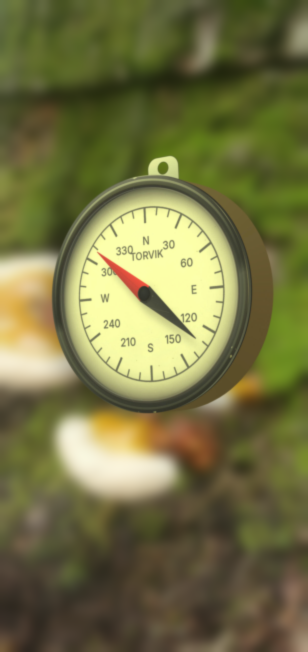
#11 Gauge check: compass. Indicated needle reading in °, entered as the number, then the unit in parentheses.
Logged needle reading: 310 (°)
